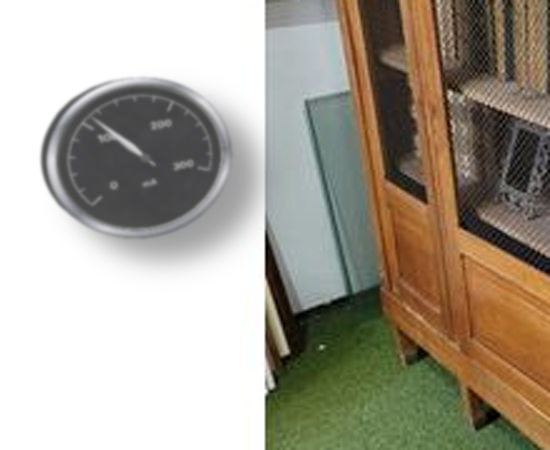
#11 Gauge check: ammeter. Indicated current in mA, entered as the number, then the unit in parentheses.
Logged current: 110 (mA)
